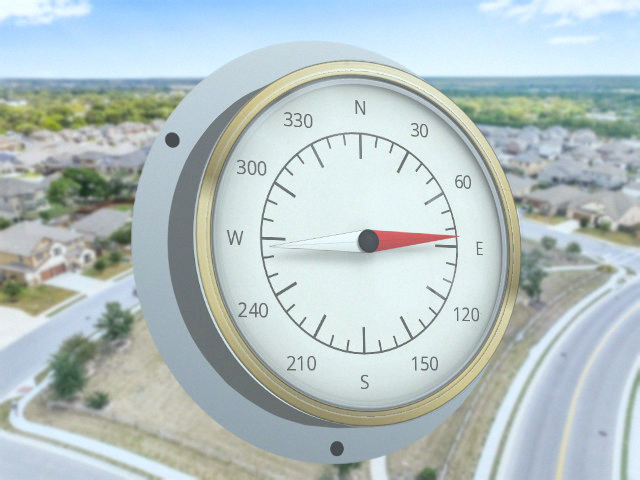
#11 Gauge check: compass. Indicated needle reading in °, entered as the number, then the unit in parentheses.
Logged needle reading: 85 (°)
